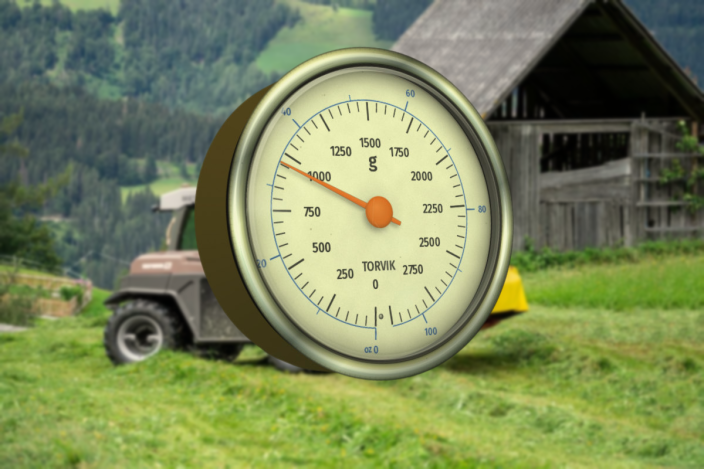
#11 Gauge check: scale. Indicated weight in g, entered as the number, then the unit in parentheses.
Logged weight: 950 (g)
